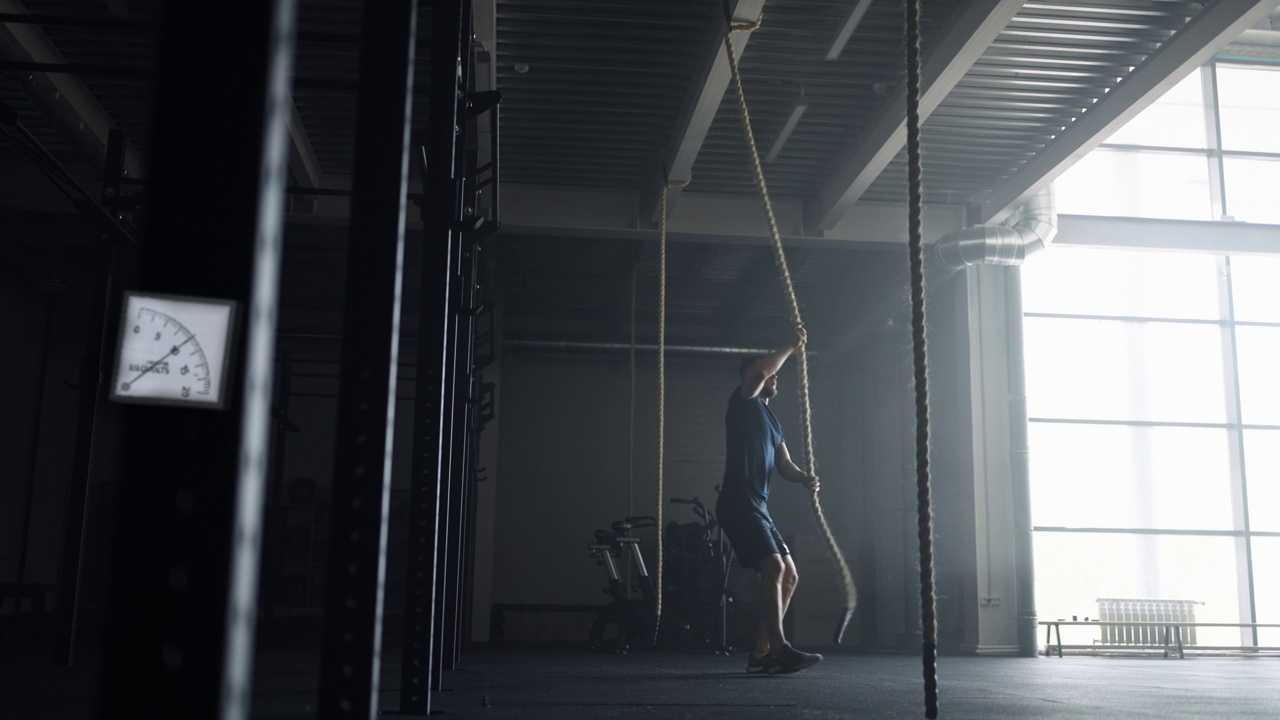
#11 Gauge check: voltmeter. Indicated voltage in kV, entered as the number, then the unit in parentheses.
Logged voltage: 10 (kV)
